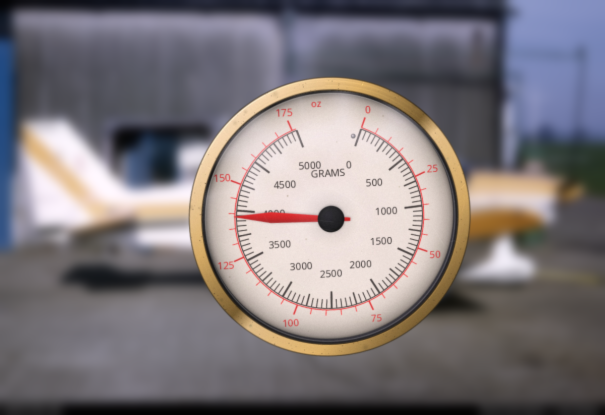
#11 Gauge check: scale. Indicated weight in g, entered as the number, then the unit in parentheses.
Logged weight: 3950 (g)
